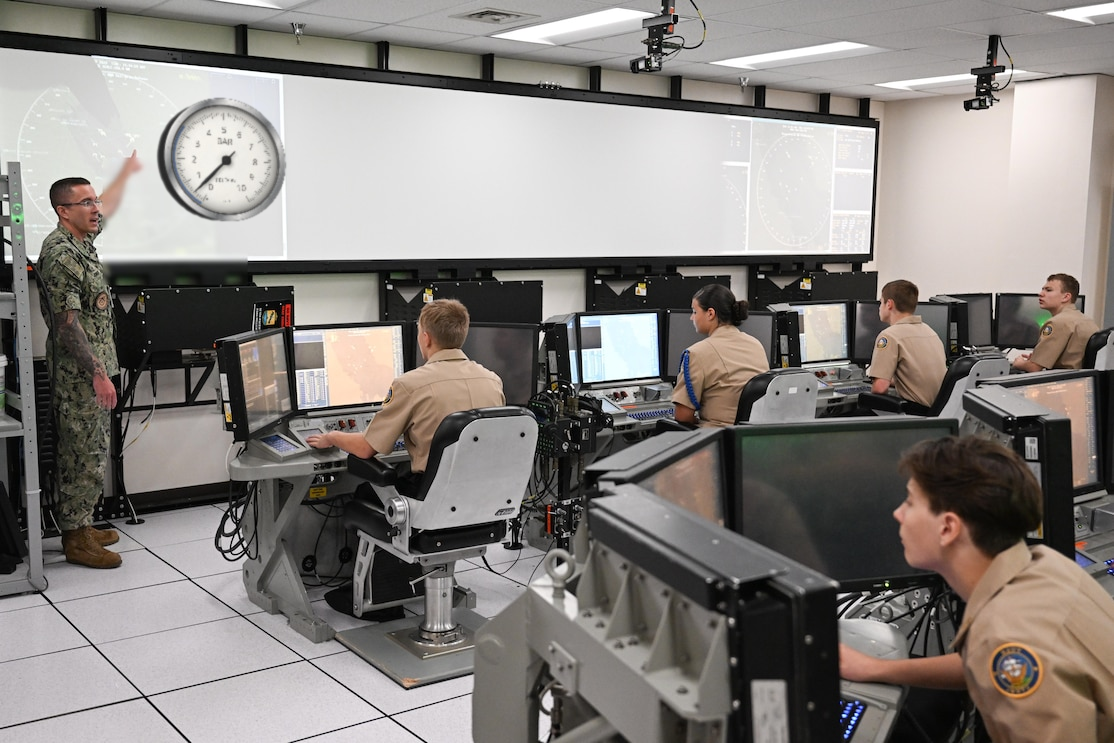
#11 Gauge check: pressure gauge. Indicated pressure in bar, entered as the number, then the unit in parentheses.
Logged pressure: 0.5 (bar)
